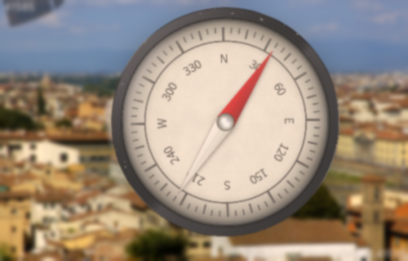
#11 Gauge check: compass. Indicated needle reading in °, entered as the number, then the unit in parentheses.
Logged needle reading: 35 (°)
